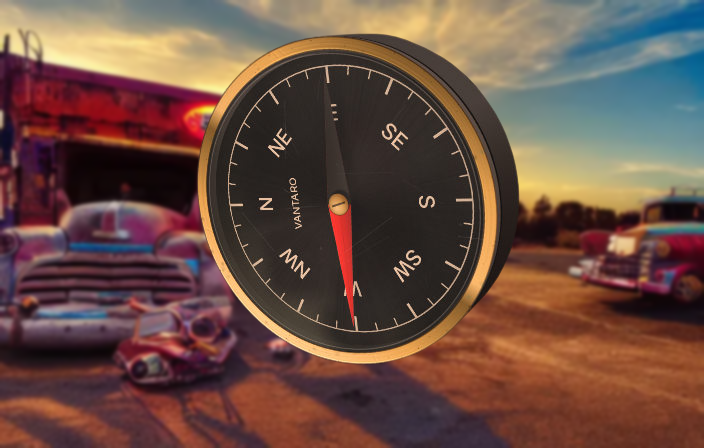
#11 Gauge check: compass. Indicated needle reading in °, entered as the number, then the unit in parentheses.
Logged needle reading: 270 (°)
